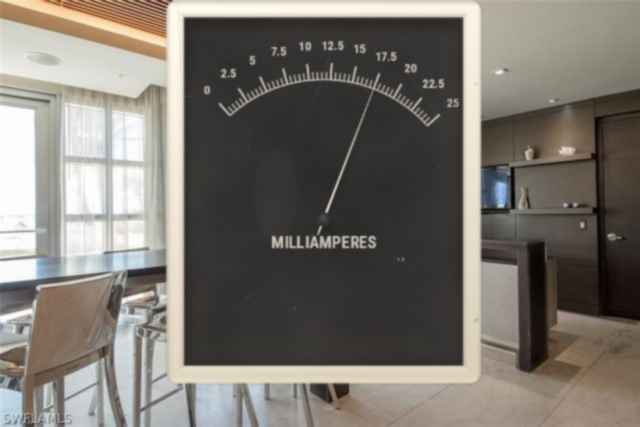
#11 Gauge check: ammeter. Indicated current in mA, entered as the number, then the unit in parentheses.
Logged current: 17.5 (mA)
